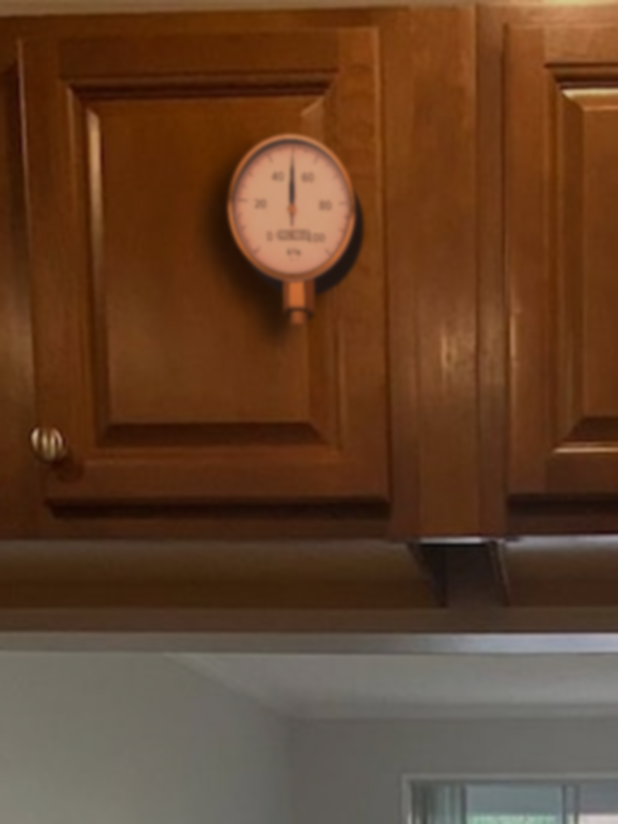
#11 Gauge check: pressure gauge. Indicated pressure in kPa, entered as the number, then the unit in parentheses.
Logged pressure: 50 (kPa)
